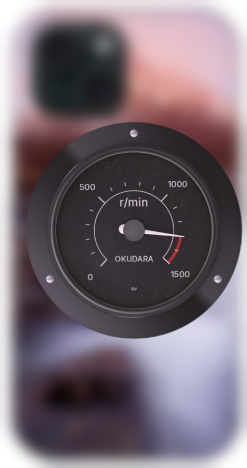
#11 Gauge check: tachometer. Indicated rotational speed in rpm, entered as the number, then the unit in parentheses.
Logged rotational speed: 1300 (rpm)
